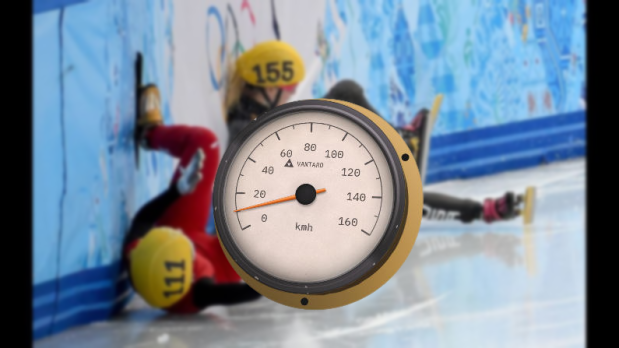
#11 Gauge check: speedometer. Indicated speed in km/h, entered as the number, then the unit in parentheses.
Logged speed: 10 (km/h)
